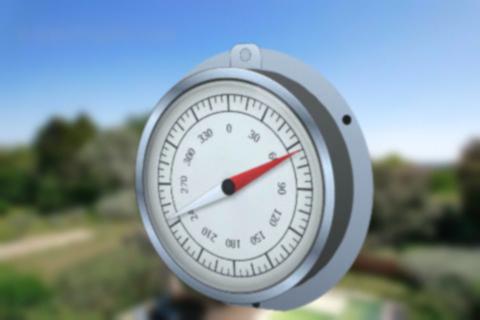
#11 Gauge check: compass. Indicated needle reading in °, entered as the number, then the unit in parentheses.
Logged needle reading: 65 (°)
